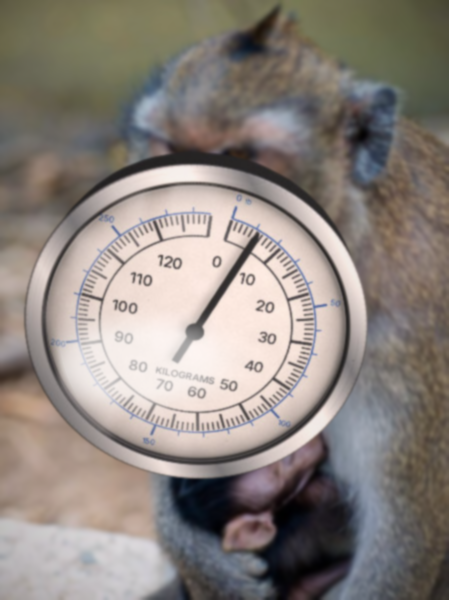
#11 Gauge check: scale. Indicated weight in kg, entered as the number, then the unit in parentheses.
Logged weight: 5 (kg)
